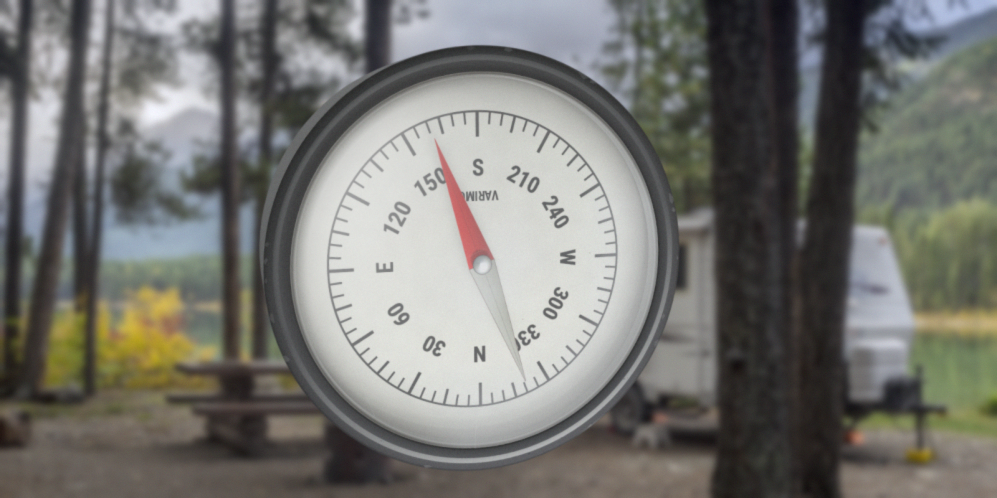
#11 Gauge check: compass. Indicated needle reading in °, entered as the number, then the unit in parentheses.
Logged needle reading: 160 (°)
